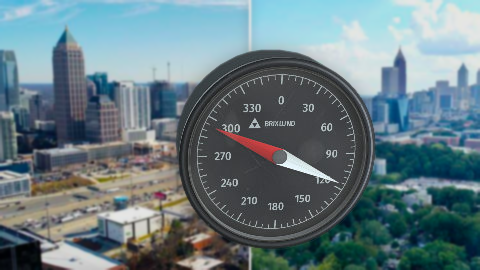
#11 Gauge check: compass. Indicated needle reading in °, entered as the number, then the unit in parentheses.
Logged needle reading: 295 (°)
